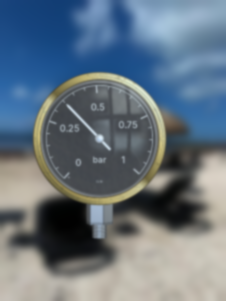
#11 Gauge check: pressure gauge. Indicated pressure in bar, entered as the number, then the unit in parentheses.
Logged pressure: 0.35 (bar)
